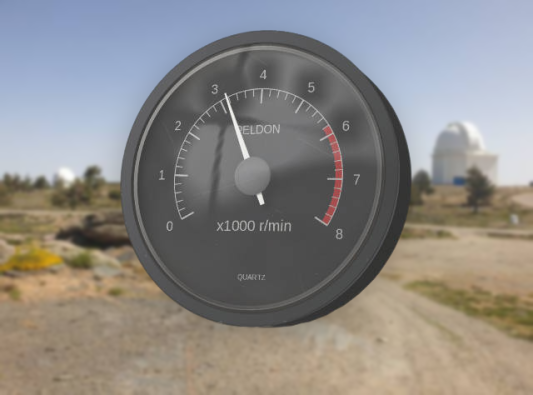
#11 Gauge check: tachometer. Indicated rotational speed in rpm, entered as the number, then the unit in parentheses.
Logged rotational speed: 3200 (rpm)
